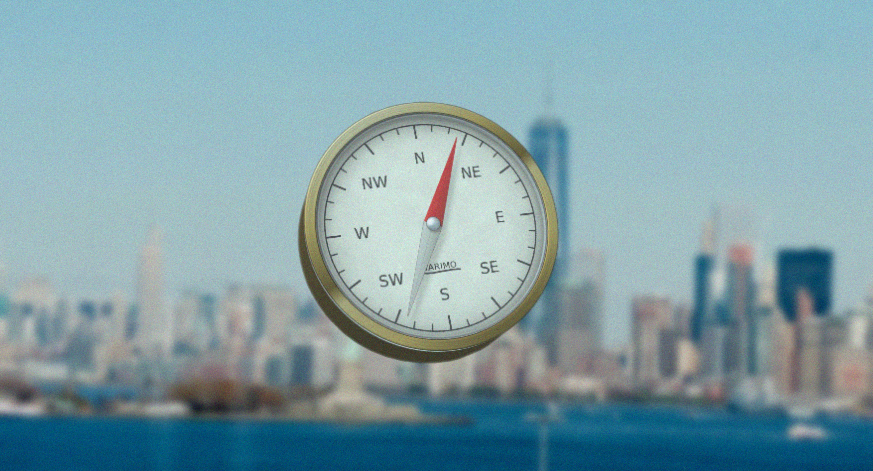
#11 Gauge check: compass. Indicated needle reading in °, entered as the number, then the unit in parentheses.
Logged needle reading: 25 (°)
